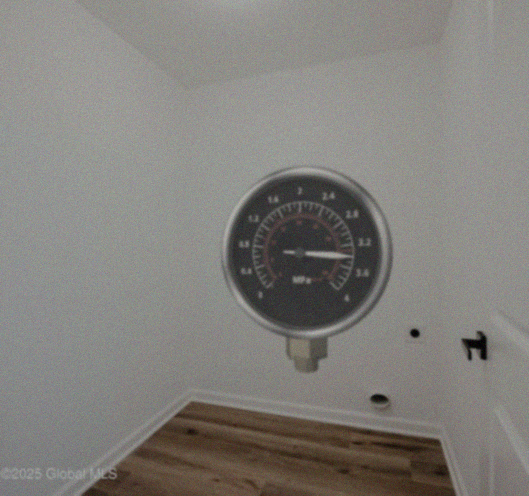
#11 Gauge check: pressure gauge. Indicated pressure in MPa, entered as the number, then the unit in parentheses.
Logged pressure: 3.4 (MPa)
